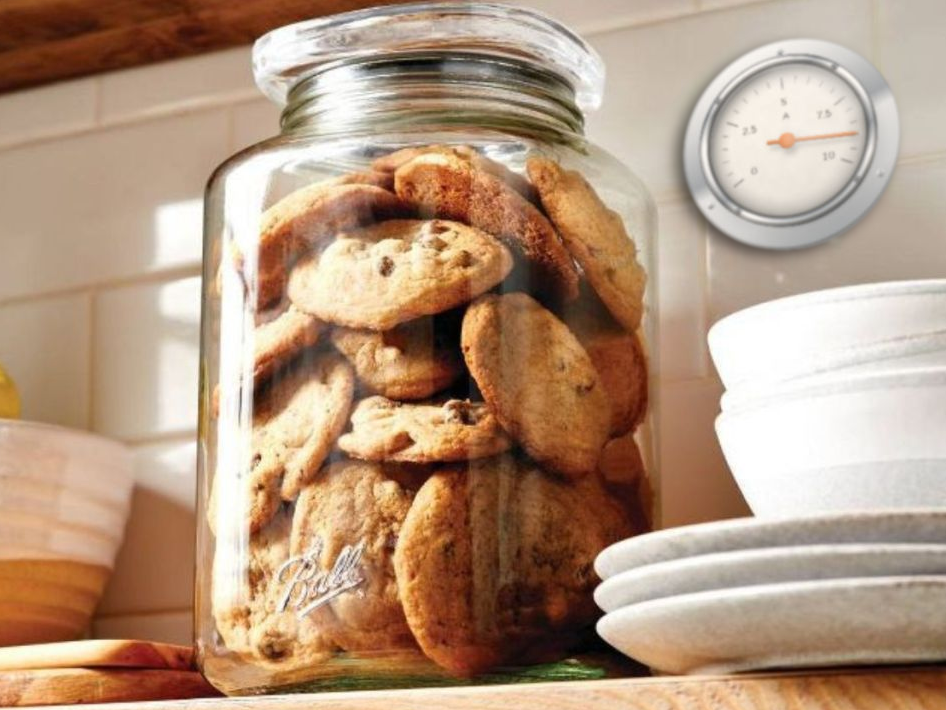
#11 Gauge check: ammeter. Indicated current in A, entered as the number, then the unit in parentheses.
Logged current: 9 (A)
